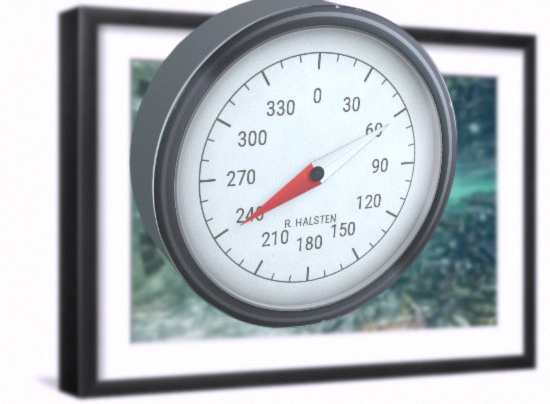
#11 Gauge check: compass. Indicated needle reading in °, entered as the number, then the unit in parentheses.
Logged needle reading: 240 (°)
